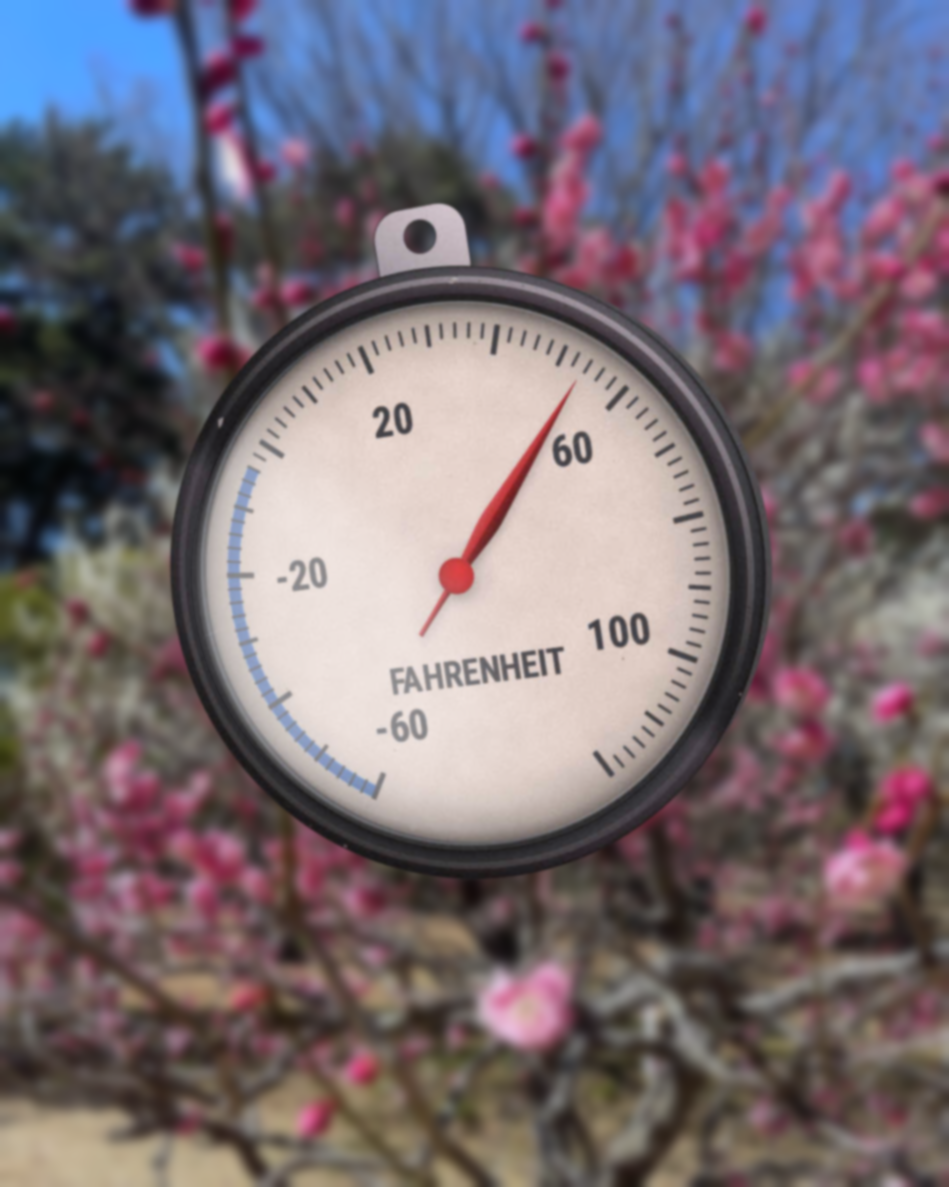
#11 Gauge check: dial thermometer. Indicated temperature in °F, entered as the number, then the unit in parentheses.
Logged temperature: 54 (°F)
